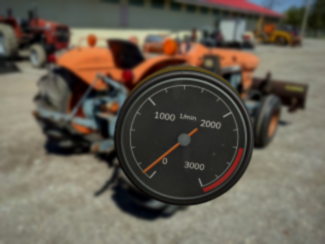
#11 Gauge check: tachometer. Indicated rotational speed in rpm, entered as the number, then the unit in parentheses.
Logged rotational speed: 100 (rpm)
